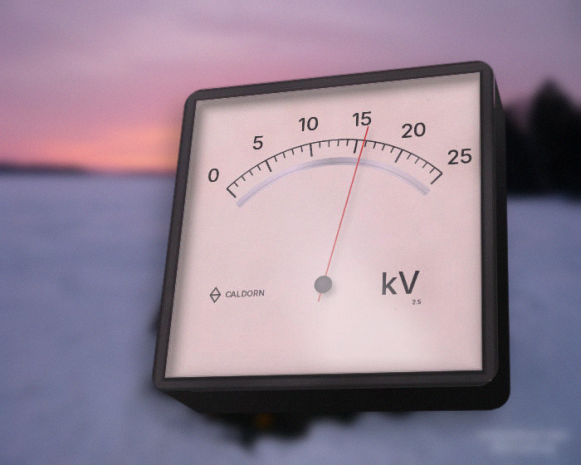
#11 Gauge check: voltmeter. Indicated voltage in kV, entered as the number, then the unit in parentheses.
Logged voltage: 16 (kV)
